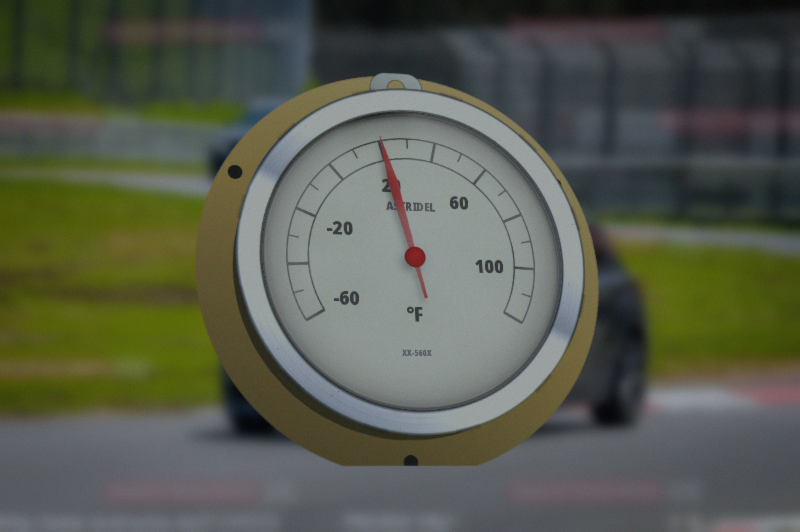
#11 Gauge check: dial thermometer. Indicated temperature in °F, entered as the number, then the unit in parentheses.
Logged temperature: 20 (°F)
